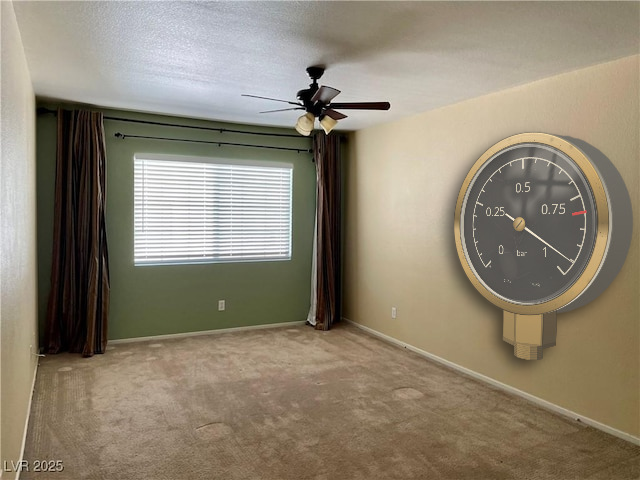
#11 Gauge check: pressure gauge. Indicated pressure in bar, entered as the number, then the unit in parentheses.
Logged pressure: 0.95 (bar)
